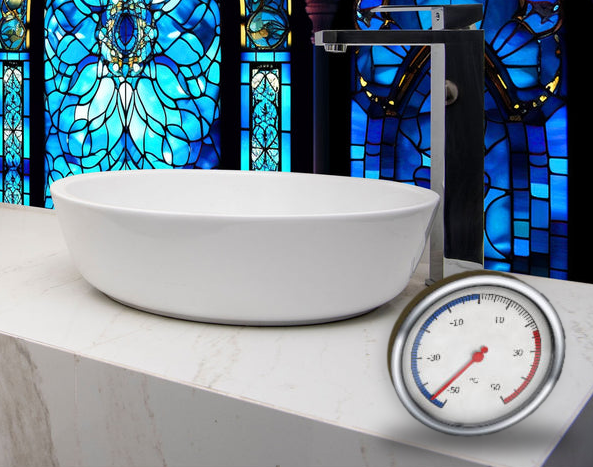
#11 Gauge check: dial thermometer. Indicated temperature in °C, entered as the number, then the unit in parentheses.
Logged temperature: -45 (°C)
